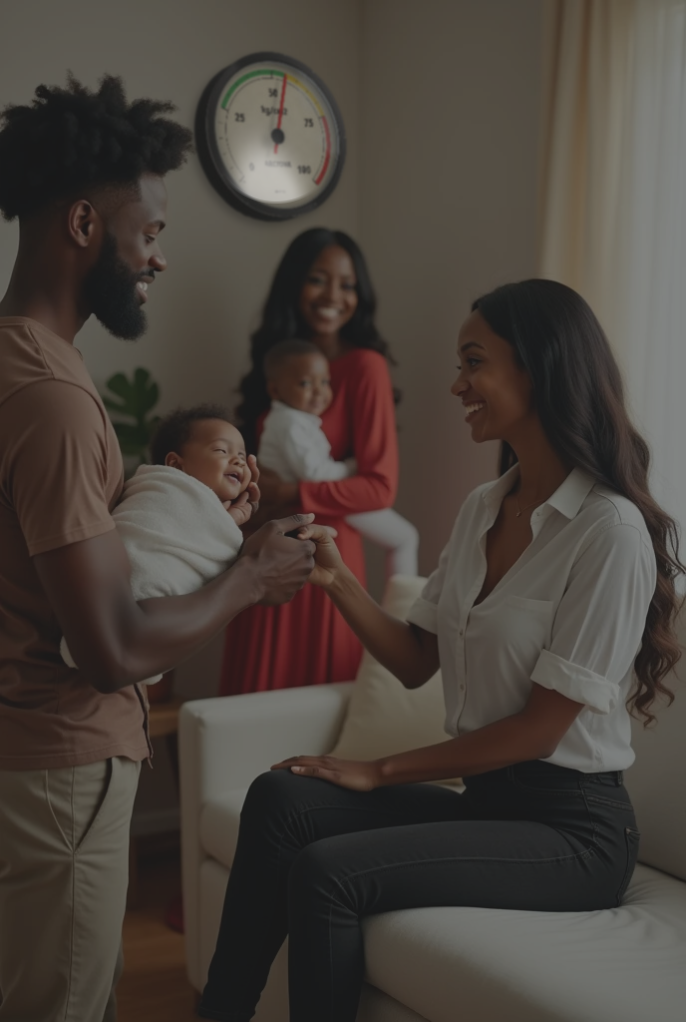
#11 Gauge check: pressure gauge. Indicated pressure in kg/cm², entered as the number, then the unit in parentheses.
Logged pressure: 55 (kg/cm²)
